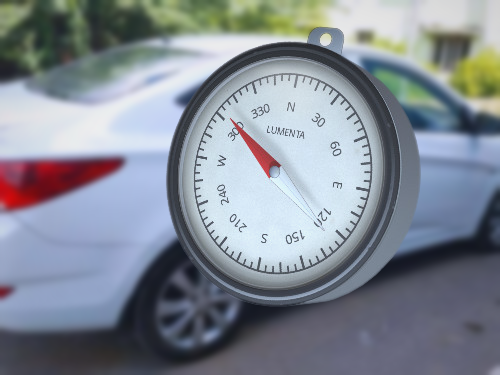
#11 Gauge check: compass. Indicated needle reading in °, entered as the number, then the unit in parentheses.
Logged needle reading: 305 (°)
